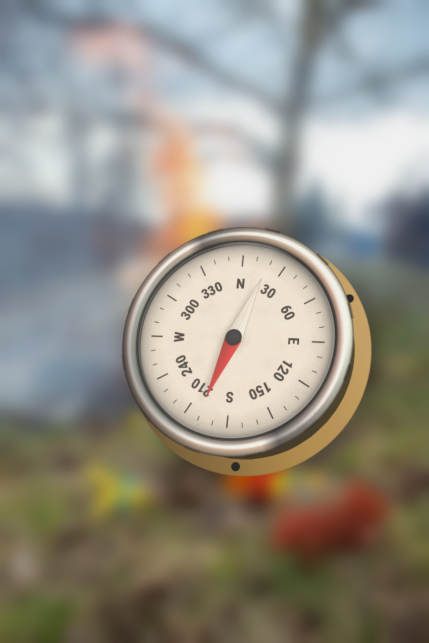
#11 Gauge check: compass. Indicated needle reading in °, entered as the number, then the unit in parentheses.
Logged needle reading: 200 (°)
